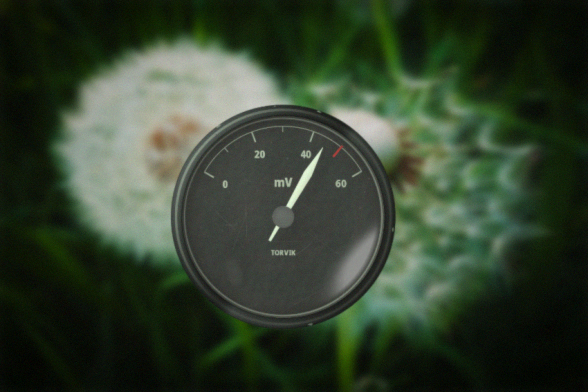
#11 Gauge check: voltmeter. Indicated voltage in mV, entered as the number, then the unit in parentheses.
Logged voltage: 45 (mV)
